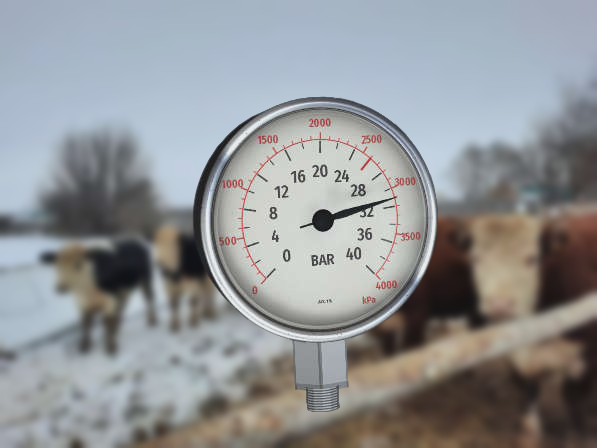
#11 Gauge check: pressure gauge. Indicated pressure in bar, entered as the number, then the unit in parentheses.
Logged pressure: 31 (bar)
